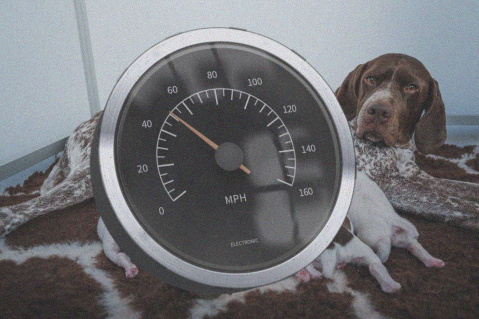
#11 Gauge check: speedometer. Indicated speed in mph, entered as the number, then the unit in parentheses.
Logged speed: 50 (mph)
